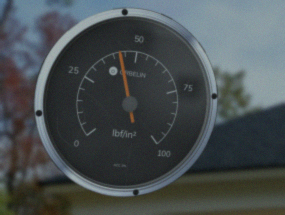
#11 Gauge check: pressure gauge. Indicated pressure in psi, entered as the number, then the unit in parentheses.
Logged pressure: 42.5 (psi)
